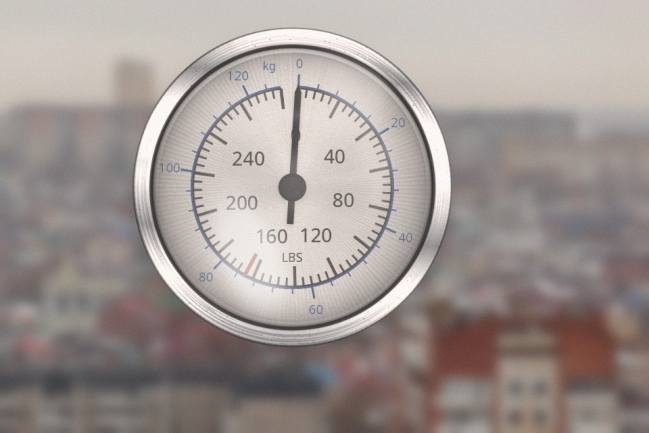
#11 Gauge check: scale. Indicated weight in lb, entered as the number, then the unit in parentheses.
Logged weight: 0 (lb)
